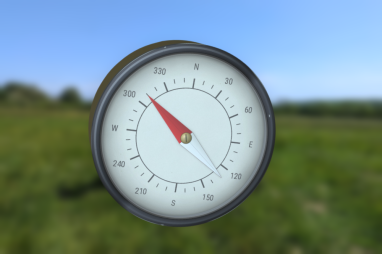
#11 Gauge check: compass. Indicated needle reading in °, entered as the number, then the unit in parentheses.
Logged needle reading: 310 (°)
